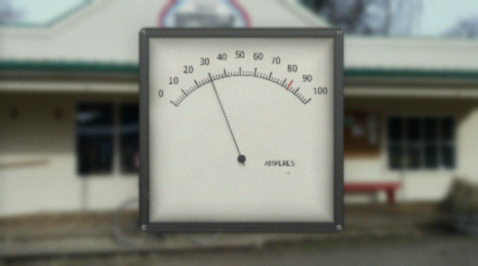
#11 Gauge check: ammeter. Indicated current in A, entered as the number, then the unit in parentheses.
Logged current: 30 (A)
